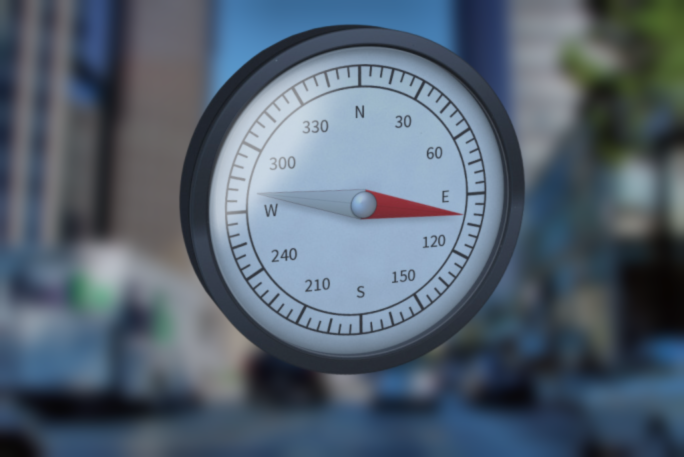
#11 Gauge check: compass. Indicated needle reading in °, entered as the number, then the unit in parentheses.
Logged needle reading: 100 (°)
